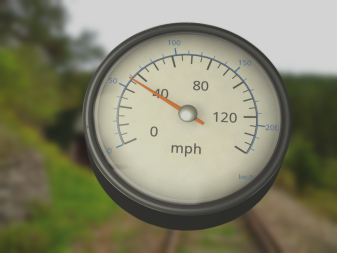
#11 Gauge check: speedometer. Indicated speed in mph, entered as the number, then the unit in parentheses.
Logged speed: 35 (mph)
